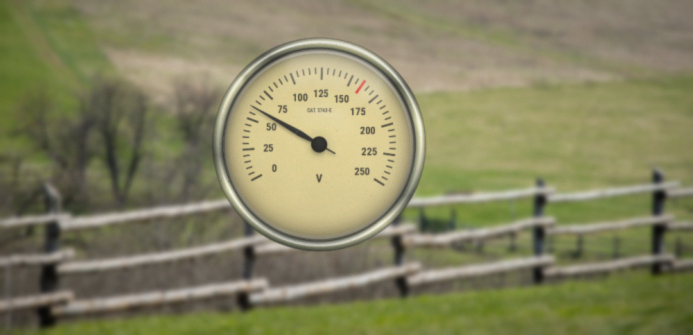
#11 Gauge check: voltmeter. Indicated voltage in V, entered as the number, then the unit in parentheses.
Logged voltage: 60 (V)
